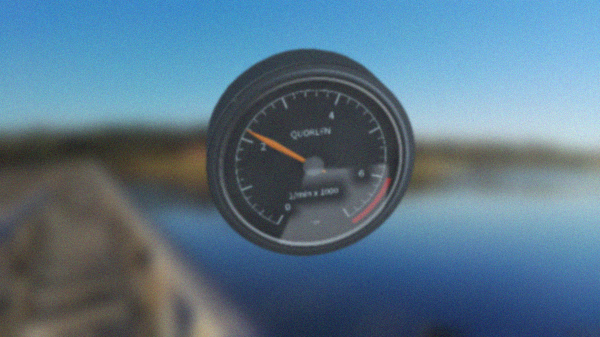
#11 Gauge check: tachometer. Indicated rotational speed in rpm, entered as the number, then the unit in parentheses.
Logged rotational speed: 2200 (rpm)
